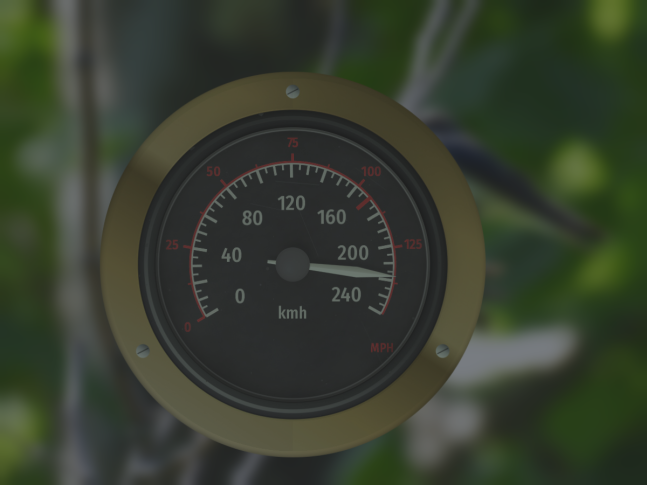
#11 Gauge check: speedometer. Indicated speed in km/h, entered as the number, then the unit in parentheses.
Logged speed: 217.5 (km/h)
